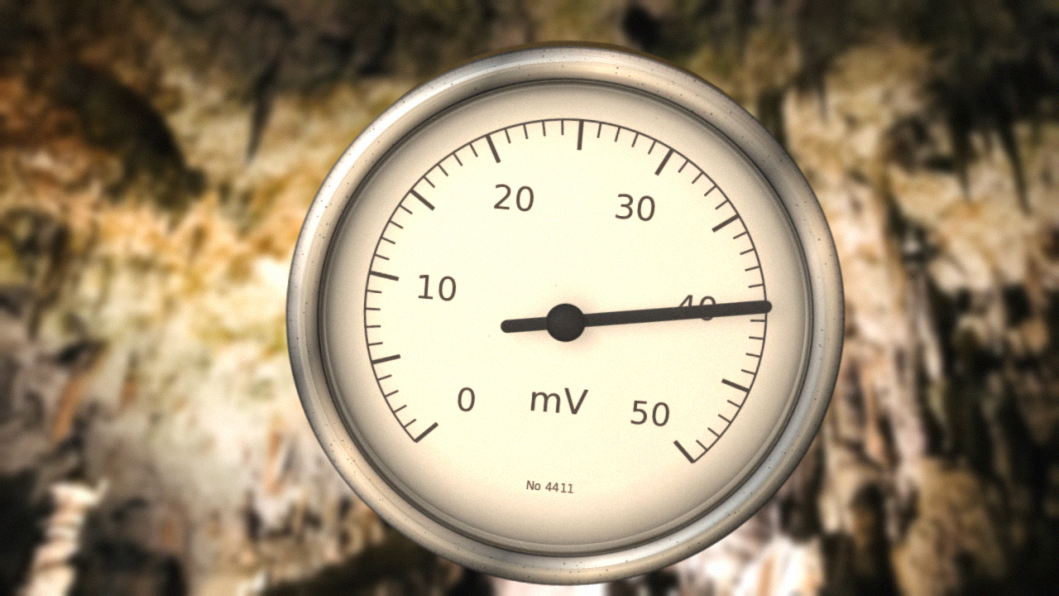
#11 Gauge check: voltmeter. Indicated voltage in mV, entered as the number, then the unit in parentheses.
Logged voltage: 40 (mV)
